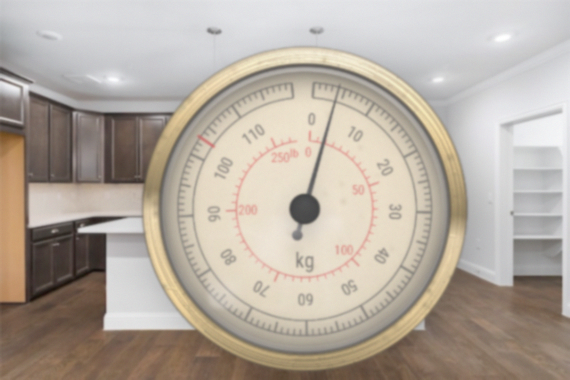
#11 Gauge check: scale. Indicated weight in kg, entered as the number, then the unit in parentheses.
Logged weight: 4 (kg)
